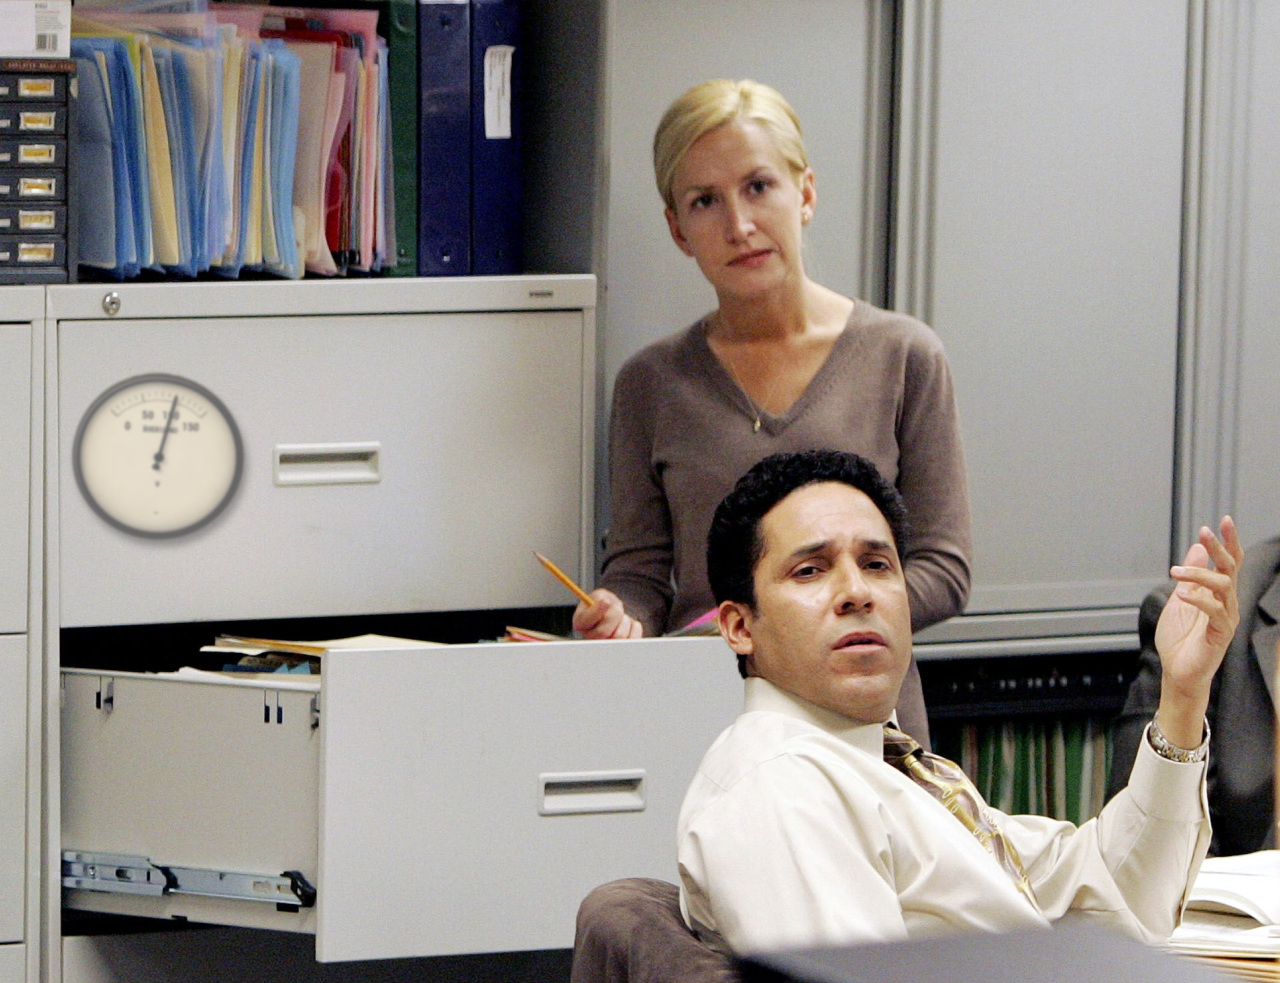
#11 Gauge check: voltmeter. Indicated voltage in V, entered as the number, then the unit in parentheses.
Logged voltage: 100 (V)
